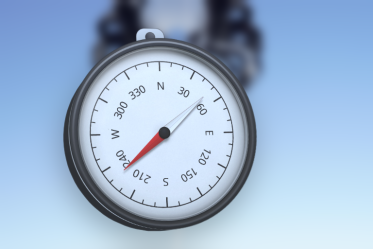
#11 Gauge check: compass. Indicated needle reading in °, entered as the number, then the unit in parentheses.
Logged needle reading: 230 (°)
